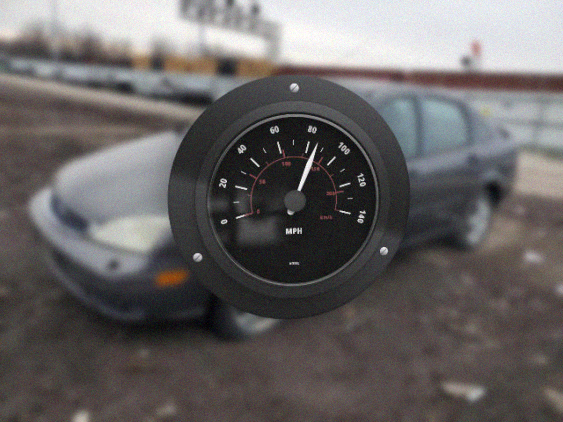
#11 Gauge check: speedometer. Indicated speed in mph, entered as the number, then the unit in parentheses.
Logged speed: 85 (mph)
